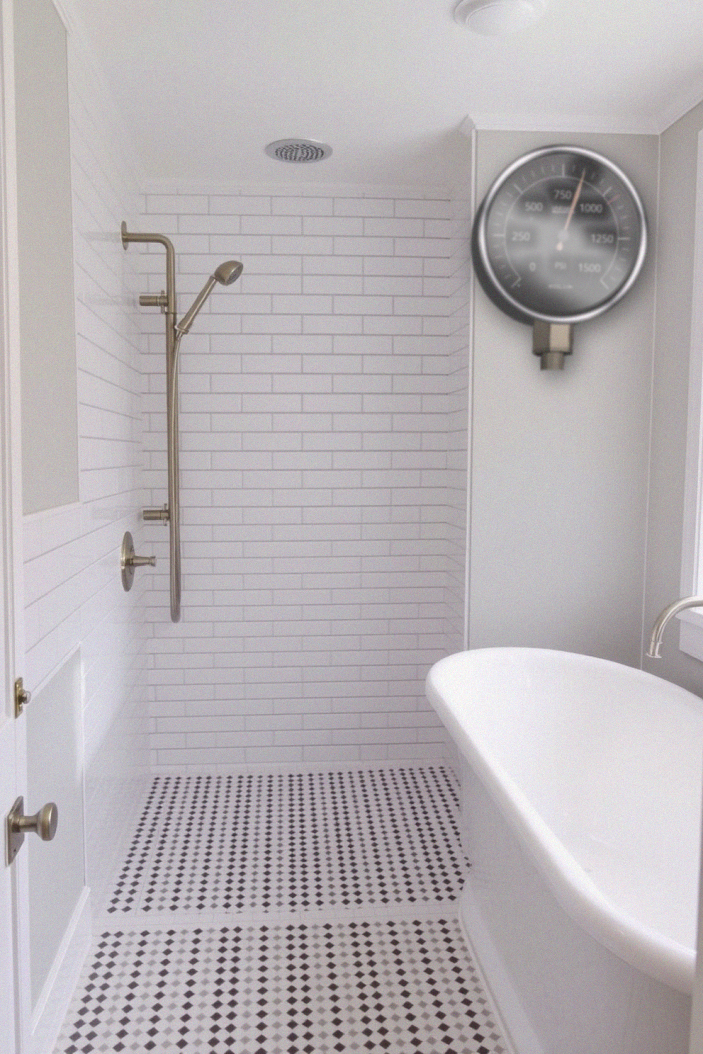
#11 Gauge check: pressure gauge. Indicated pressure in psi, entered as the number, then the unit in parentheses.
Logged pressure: 850 (psi)
